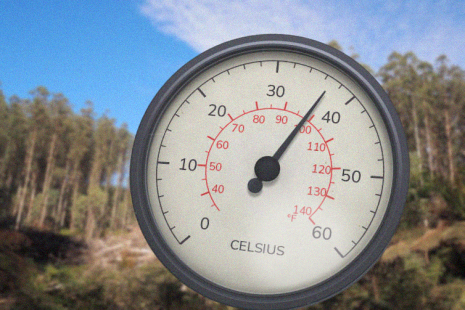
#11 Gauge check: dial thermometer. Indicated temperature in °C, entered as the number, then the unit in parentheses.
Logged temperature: 37 (°C)
